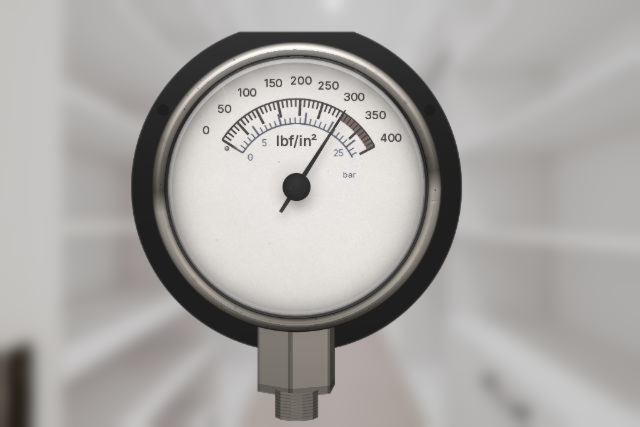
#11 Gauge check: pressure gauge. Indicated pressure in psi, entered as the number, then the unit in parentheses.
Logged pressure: 300 (psi)
